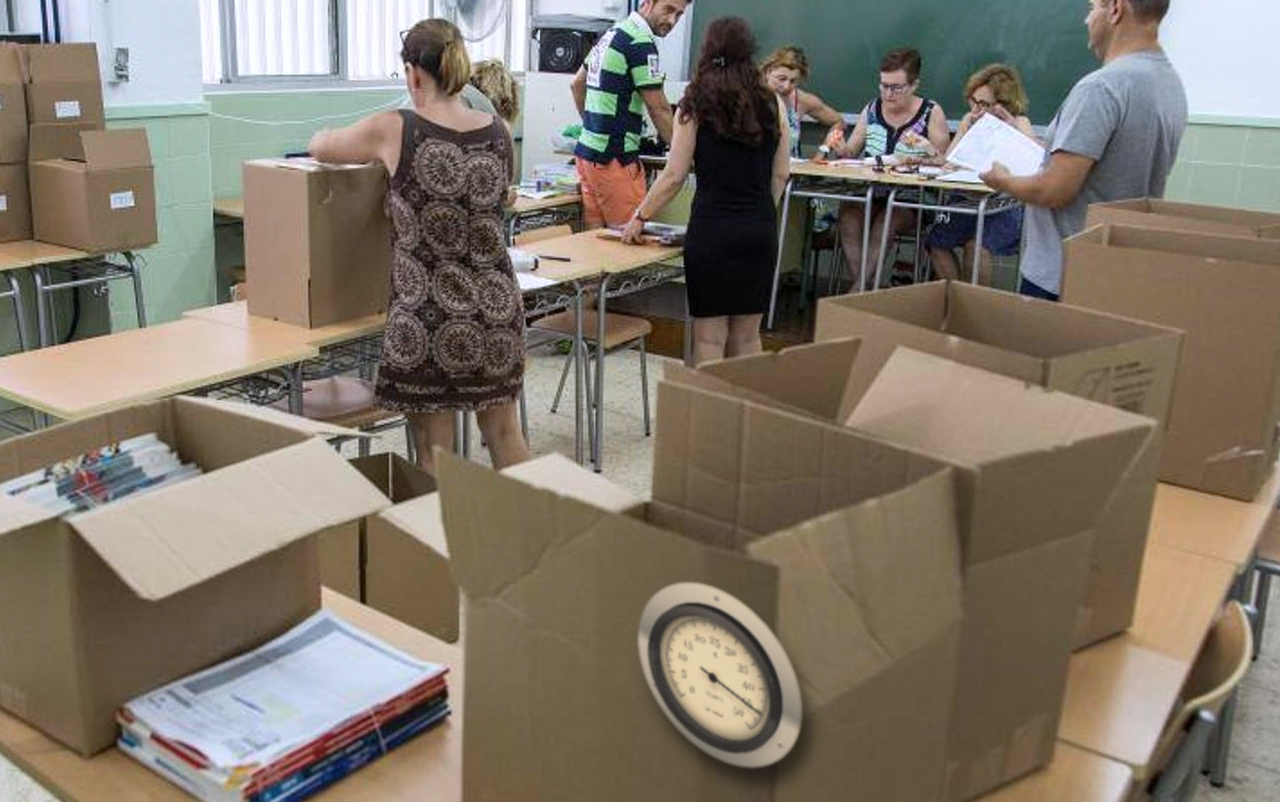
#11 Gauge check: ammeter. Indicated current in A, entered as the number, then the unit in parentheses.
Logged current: 45 (A)
